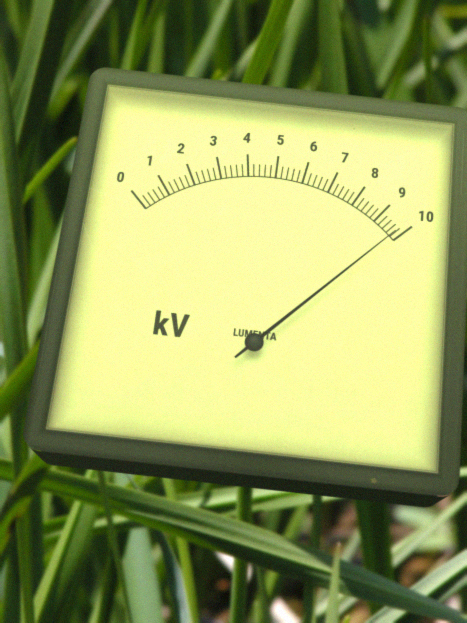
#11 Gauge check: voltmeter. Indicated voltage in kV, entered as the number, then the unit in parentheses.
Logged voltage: 9.8 (kV)
